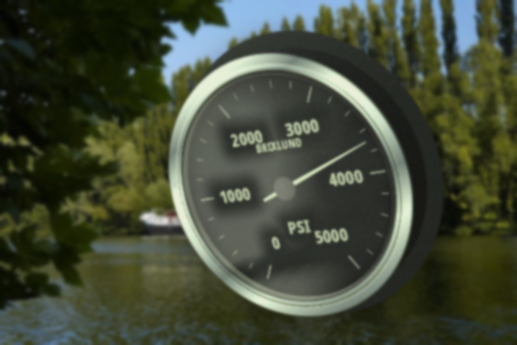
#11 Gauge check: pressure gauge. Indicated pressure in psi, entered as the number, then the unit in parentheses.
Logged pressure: 3700 (psi)
